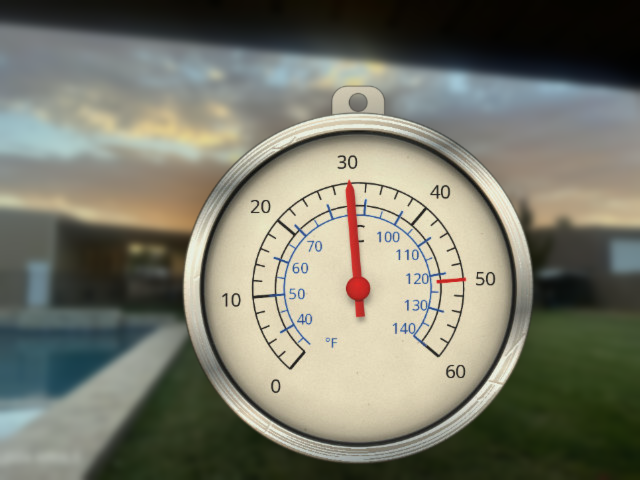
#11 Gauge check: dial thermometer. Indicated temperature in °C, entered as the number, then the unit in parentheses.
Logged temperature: 30 (°C)
